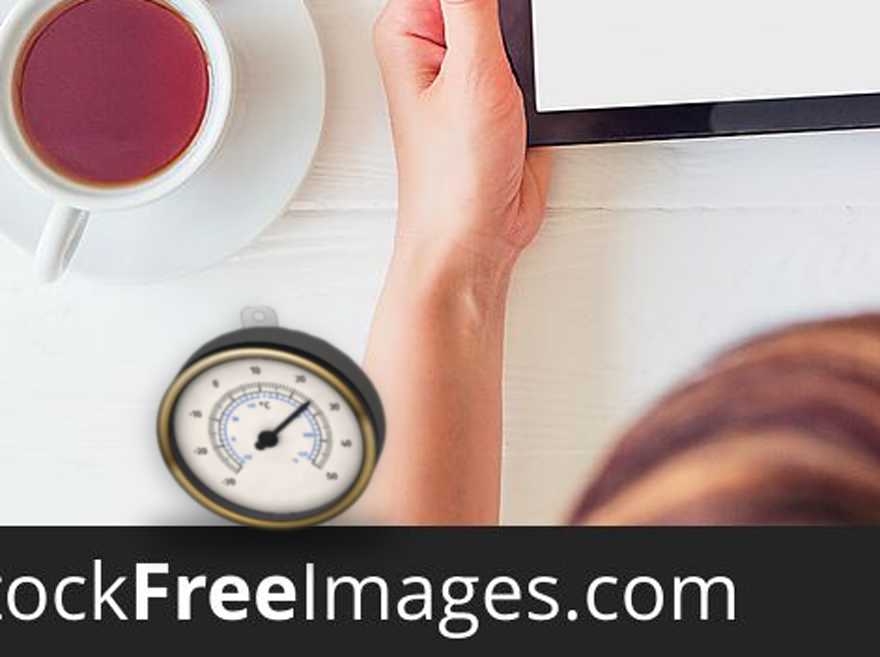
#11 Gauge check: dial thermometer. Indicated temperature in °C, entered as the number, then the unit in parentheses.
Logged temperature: 25 (°C)
